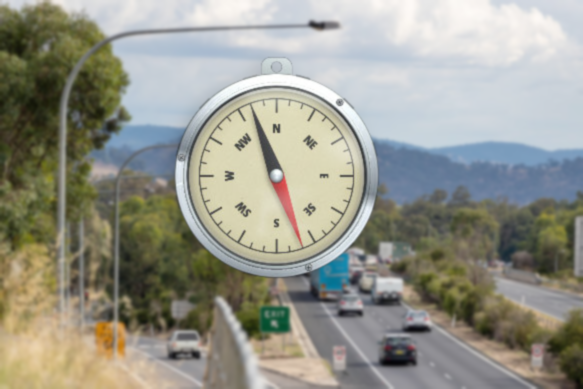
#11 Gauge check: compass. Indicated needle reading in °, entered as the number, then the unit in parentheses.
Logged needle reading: 160 (°)
